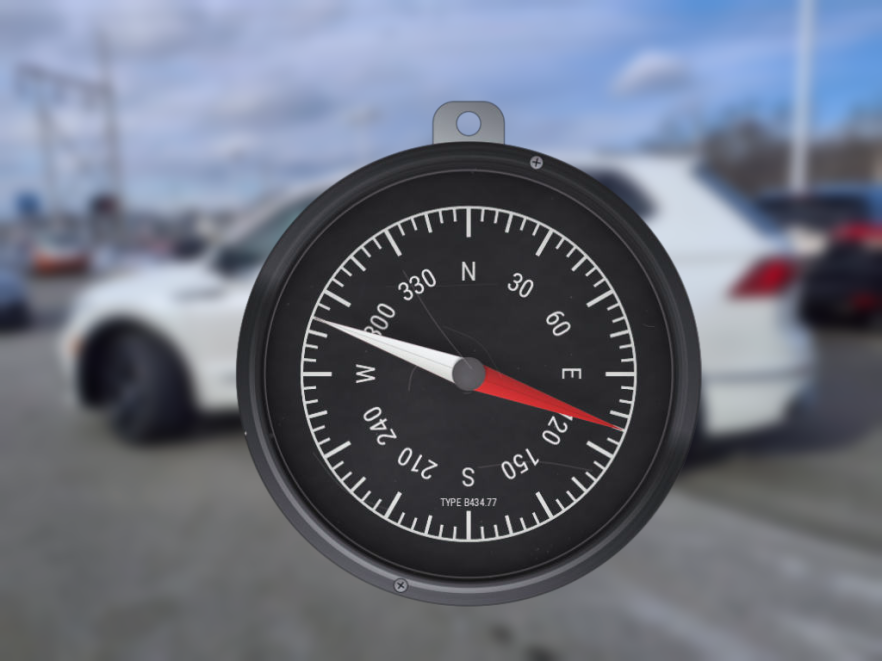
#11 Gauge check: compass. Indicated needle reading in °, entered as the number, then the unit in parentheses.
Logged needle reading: 110 (°)
